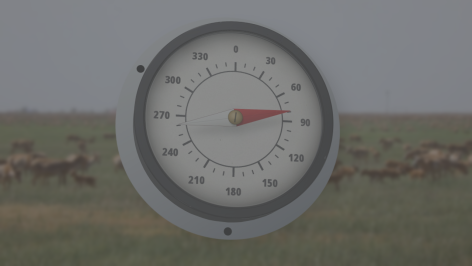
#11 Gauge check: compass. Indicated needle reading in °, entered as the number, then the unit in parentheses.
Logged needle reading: 80 (°)
